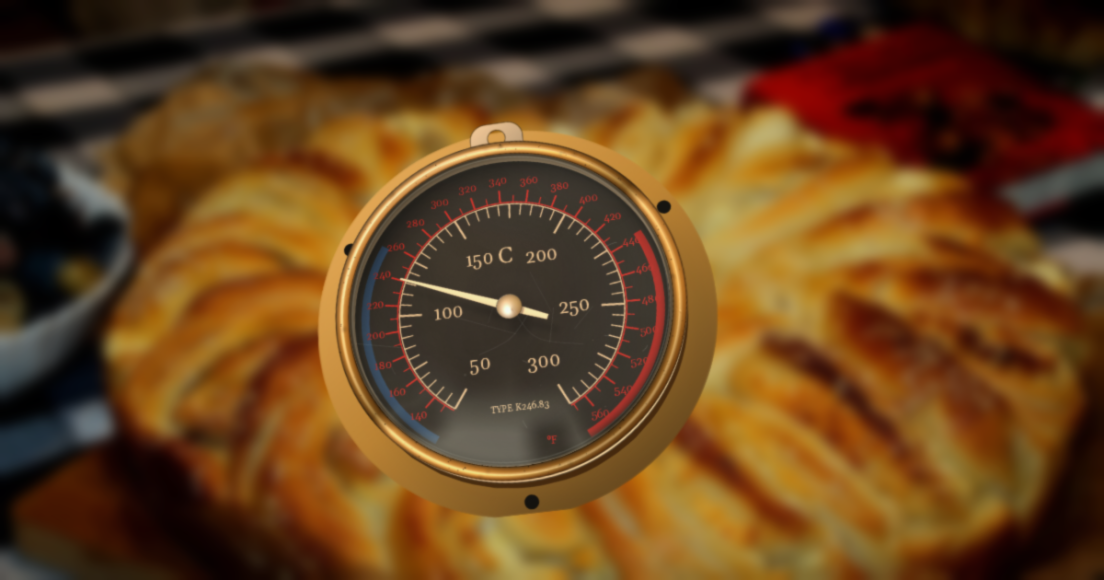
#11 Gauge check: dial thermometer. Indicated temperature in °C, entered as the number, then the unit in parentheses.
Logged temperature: 115 (°C)
